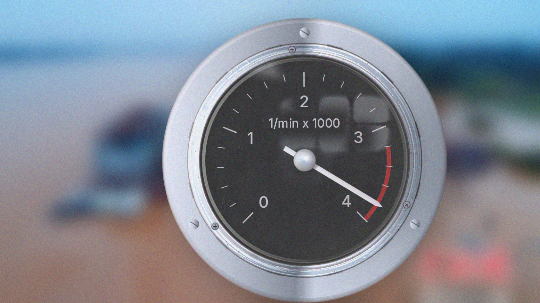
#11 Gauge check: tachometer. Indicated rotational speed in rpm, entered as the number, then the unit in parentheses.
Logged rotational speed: 3800 (rpm)
